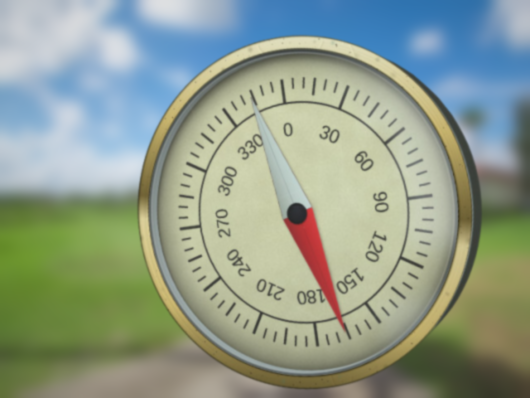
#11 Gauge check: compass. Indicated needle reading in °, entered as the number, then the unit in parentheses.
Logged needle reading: 165 (°)
